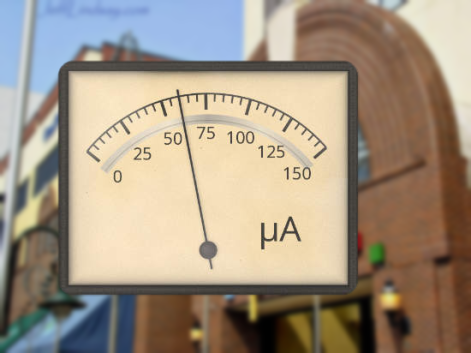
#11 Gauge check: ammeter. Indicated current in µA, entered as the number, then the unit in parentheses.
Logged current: 60 (µA)
